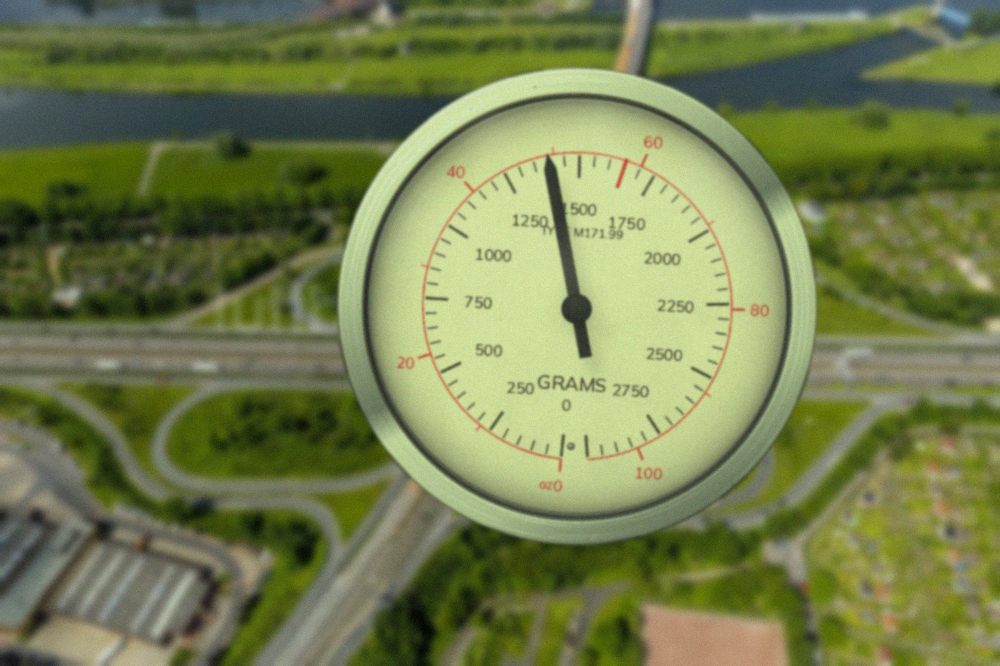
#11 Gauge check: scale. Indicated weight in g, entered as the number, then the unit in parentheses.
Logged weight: 1400 (g)
